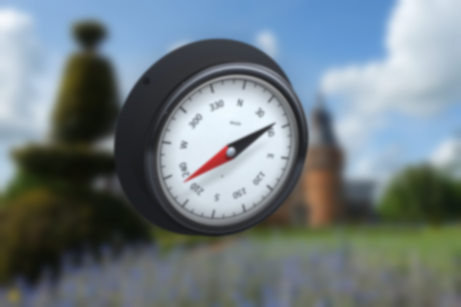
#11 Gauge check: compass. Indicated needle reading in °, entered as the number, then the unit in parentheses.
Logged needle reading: 230 (°)
